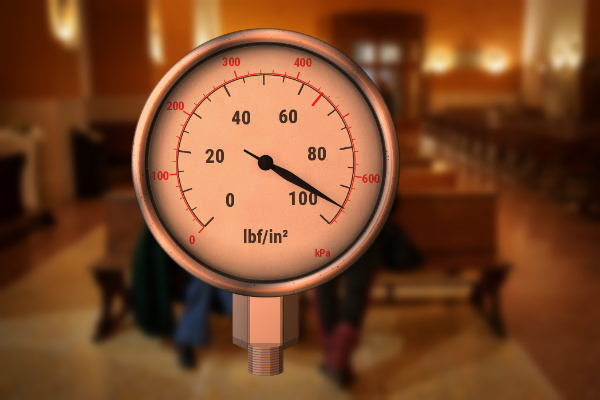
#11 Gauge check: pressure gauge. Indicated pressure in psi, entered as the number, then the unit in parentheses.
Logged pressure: 95 (psi)
